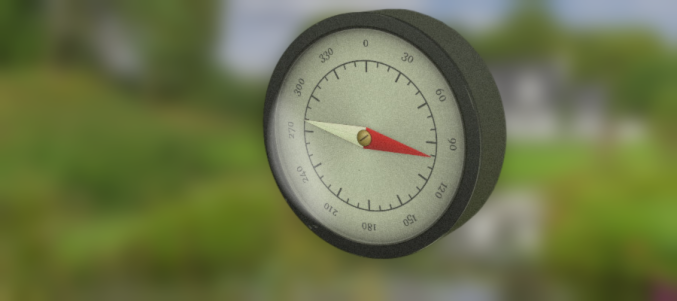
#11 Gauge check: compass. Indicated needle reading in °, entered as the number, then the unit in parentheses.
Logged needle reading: 100 (°)
